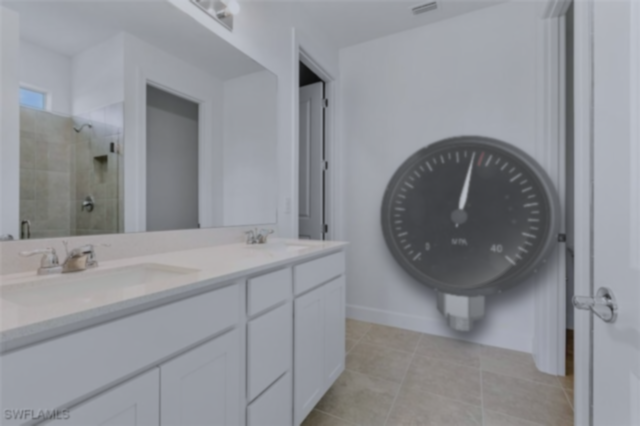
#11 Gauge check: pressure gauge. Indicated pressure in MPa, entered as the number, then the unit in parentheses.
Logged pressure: 22 (MPa)
